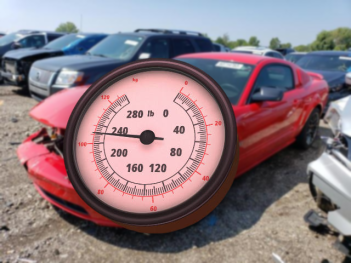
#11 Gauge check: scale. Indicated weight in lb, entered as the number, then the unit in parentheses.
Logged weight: 230 (lb)
